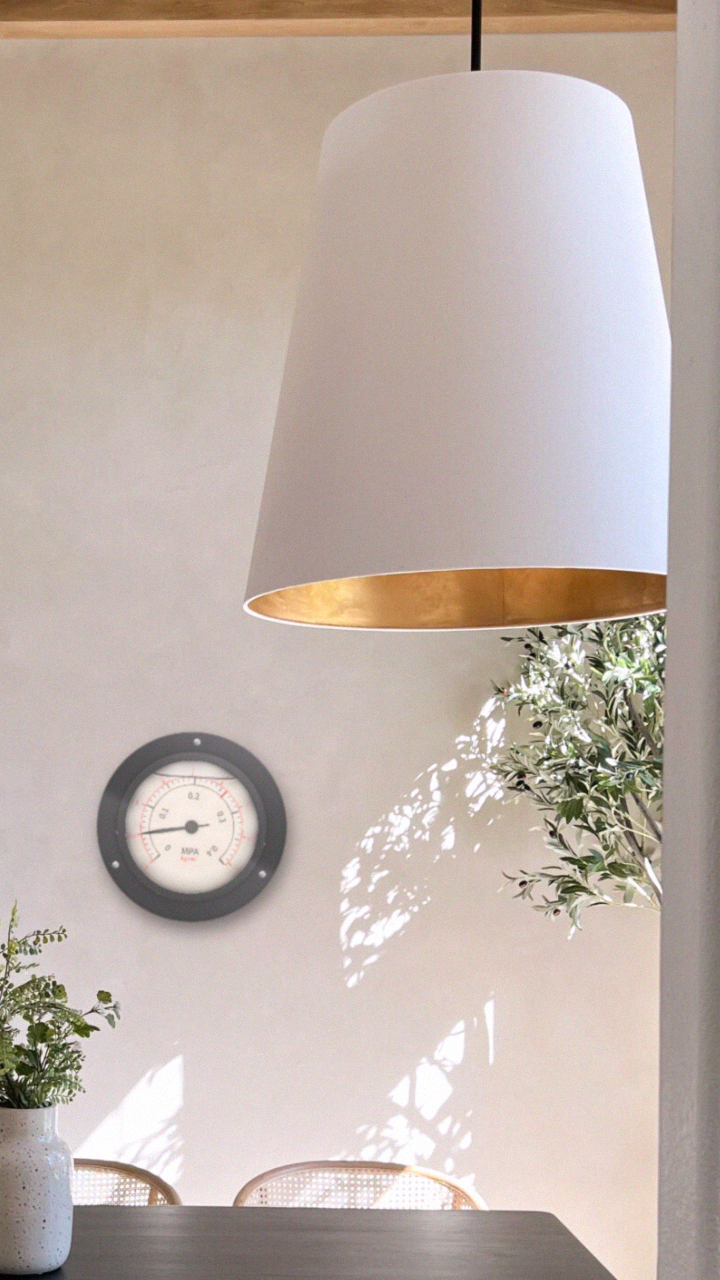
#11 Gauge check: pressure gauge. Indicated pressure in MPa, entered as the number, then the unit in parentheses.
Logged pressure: 0.05 (MPa)
